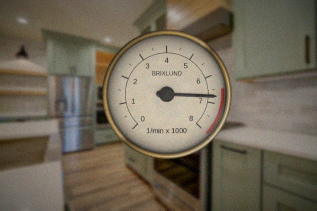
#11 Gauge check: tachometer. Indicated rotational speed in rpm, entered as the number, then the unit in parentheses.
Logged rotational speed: 6750 (rpm)
